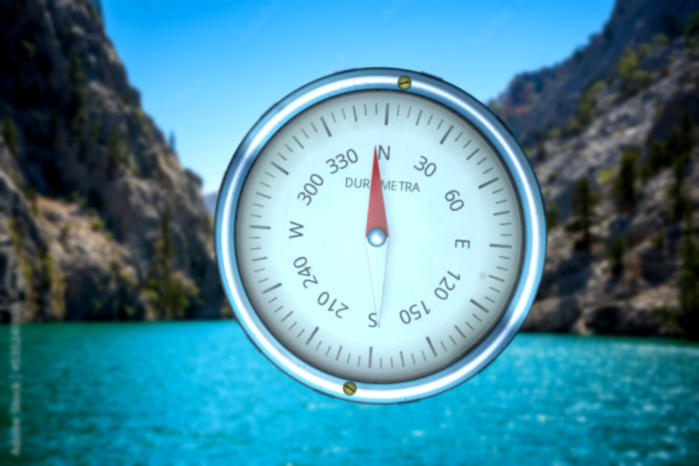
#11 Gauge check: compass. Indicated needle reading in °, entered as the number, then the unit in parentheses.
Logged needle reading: 355 (°)
